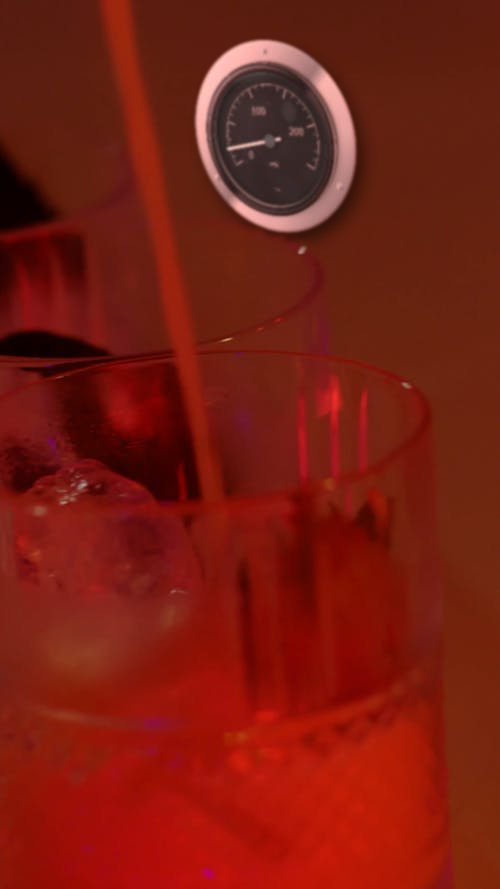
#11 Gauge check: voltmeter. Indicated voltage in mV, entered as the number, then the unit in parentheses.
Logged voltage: 20 (mV)
